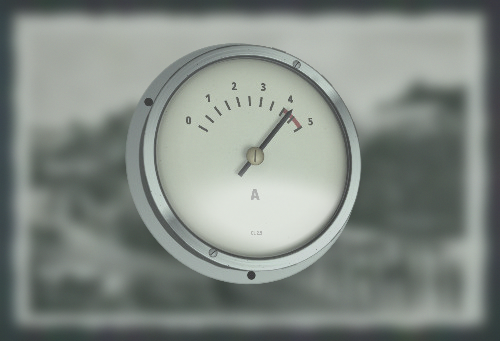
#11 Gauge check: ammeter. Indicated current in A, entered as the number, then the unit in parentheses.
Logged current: 4.25 (A)
